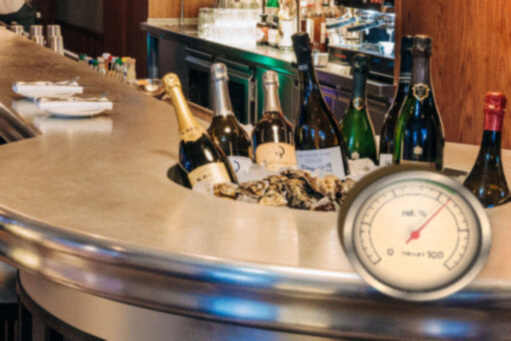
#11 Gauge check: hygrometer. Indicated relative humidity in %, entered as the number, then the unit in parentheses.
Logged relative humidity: 64 (%)
